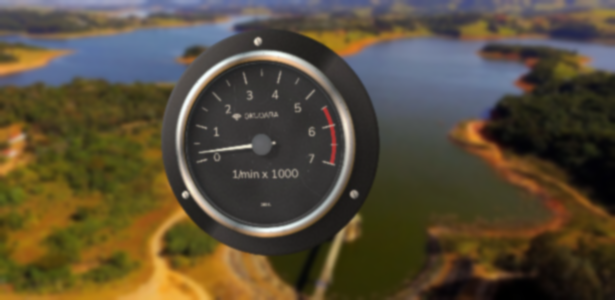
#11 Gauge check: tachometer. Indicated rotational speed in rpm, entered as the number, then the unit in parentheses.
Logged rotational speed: 250 (rpm)
